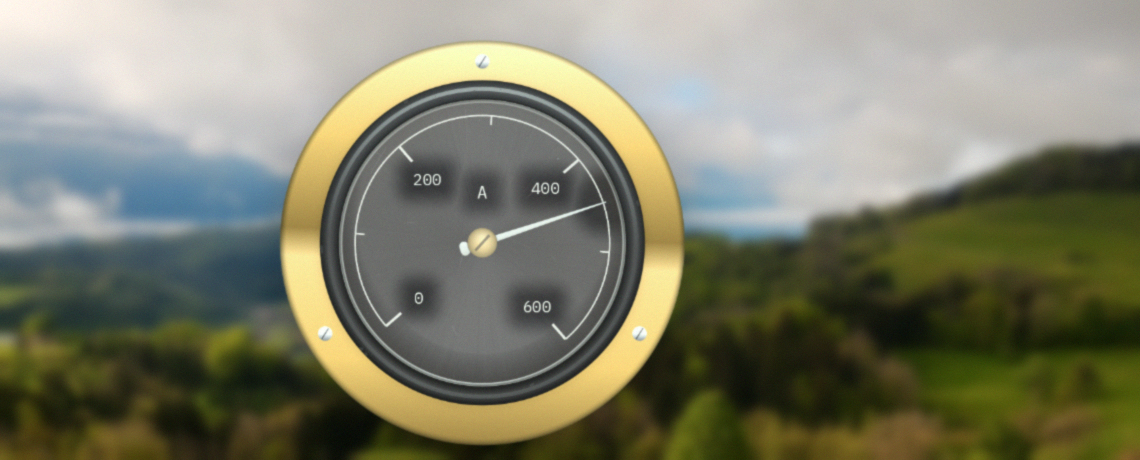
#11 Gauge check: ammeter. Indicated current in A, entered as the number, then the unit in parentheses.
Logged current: 450 (A)
